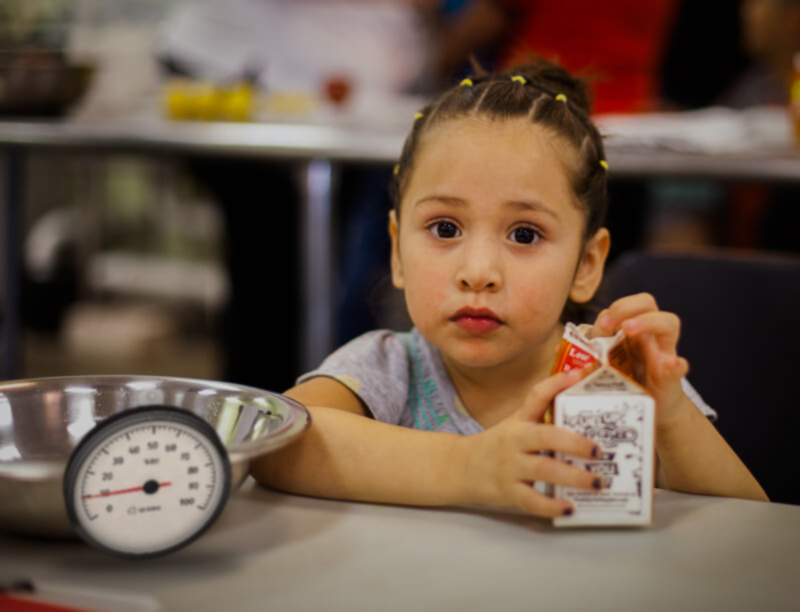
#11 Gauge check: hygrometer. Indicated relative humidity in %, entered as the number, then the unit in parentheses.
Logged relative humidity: 10 (%)
